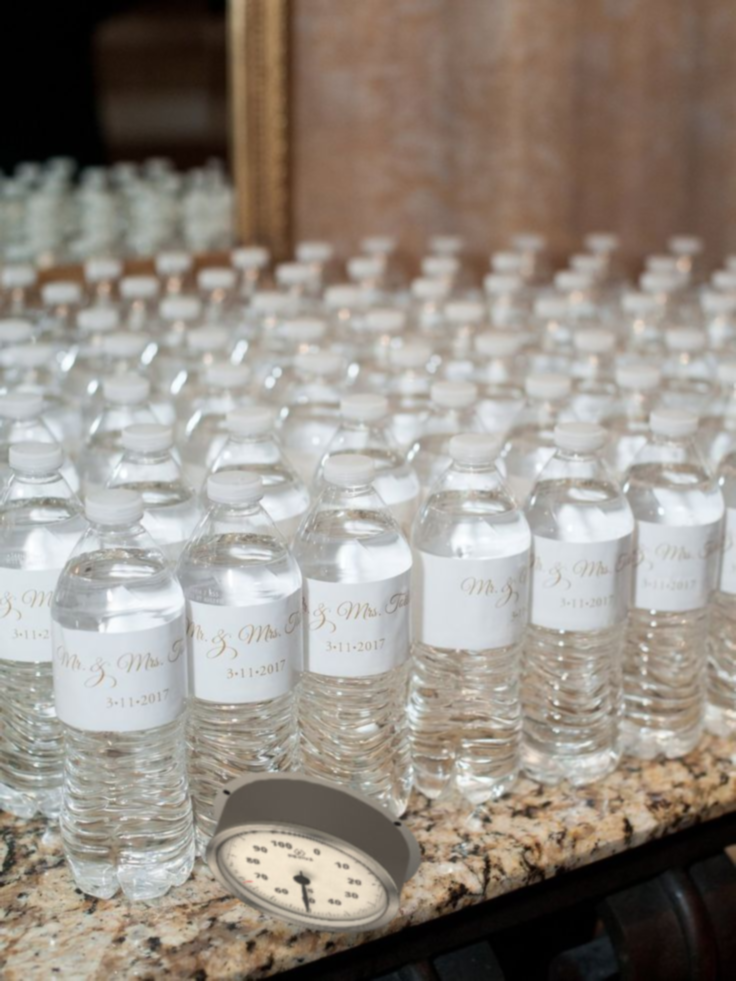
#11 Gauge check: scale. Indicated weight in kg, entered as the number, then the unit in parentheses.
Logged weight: 50 (kg)
